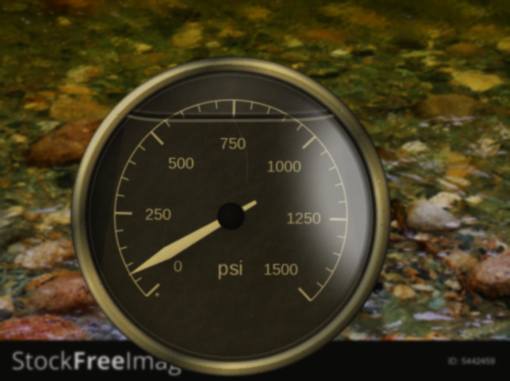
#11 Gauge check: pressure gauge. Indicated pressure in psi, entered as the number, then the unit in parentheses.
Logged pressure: 75 (psi)
